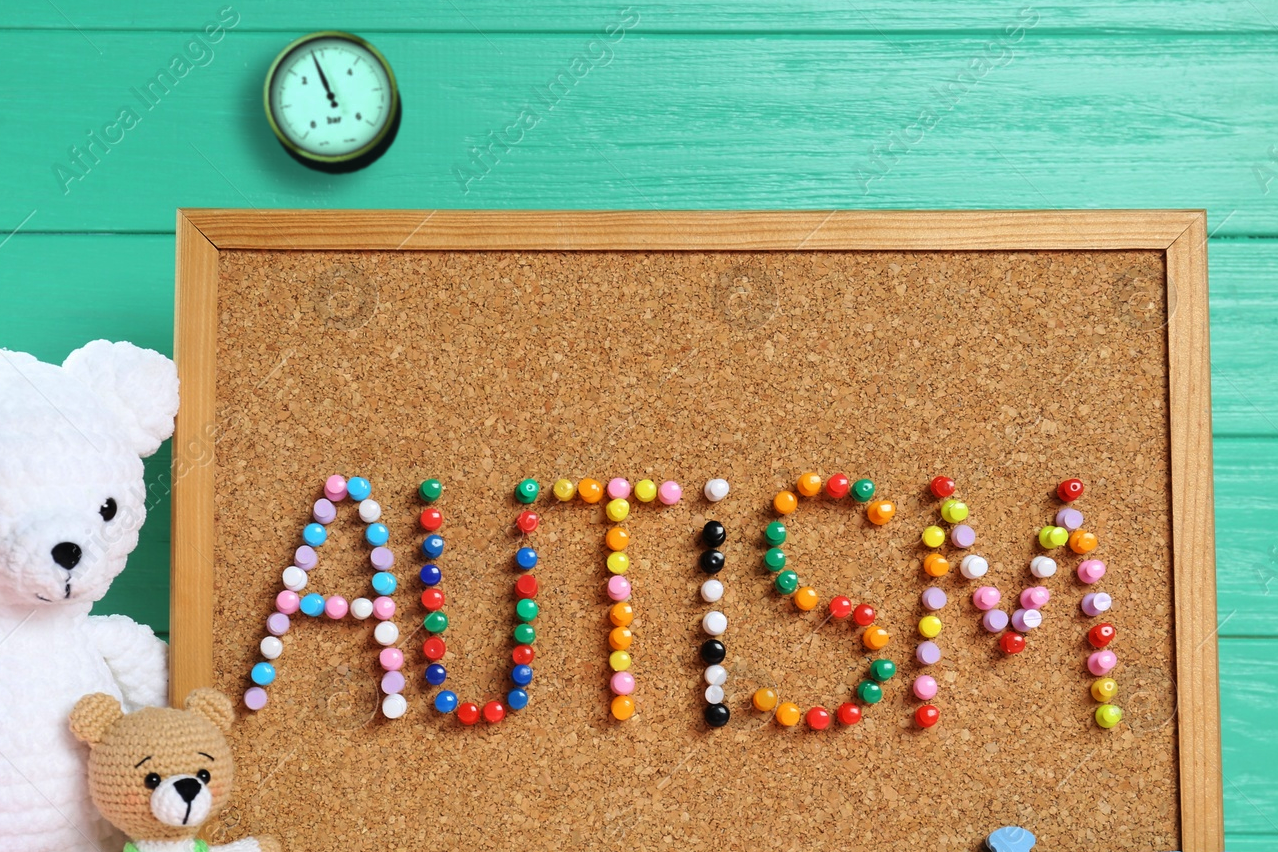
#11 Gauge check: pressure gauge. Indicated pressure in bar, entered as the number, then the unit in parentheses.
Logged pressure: 2.75 (bar)
